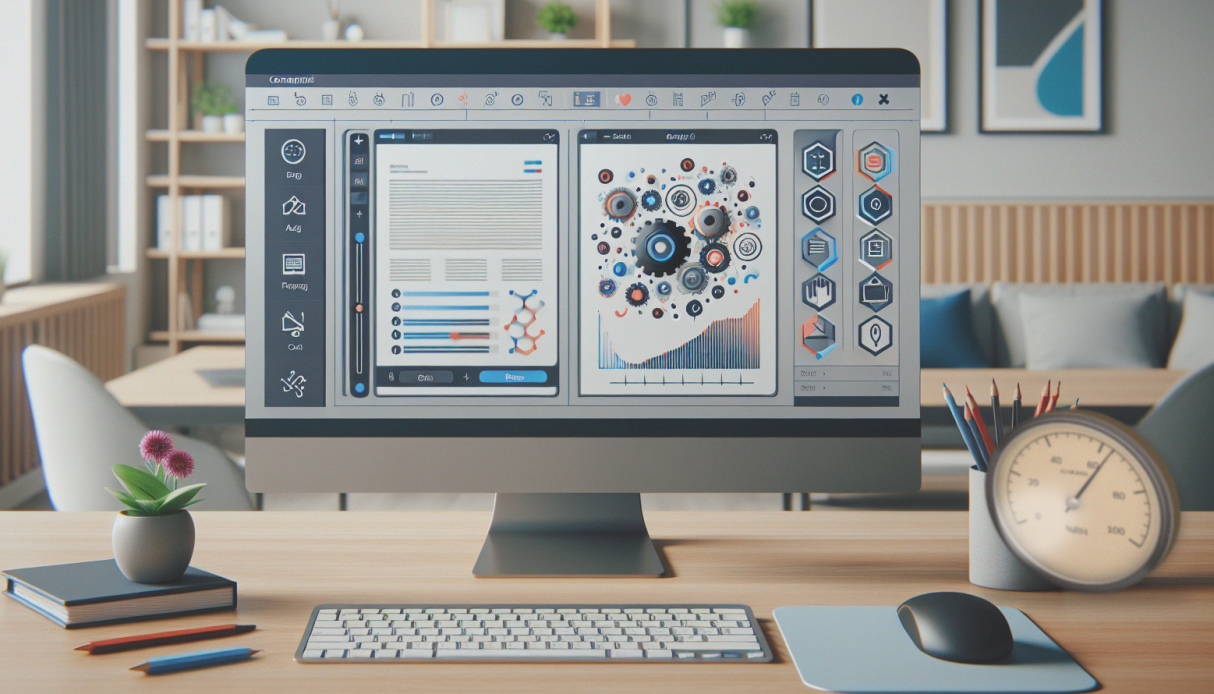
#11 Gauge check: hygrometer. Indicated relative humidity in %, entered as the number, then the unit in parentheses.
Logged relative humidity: 64 (%)
